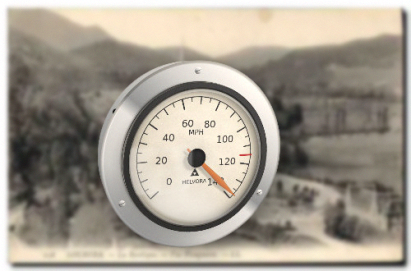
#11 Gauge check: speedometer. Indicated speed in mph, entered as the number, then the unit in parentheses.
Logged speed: 137.5 (mph)
